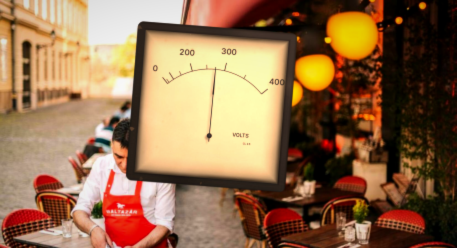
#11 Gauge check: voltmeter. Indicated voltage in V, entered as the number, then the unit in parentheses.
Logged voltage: 275 (V)
